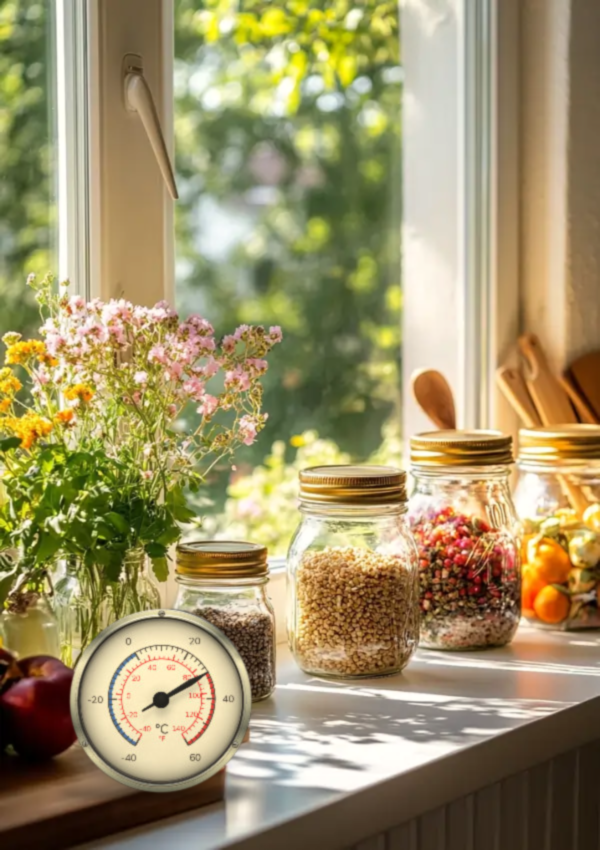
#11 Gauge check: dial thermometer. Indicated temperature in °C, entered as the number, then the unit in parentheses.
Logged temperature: 30 (°C)
